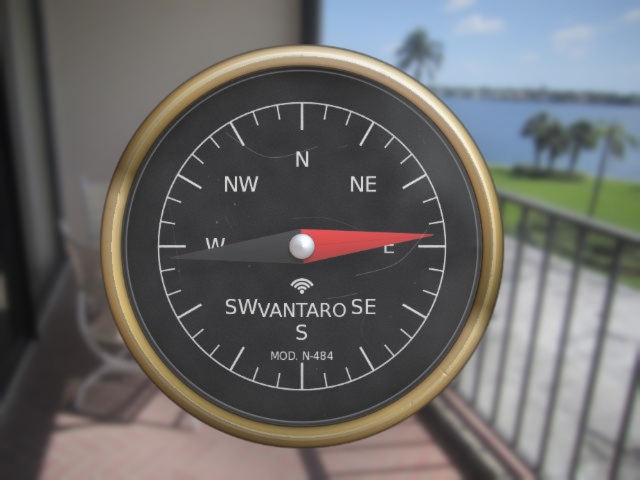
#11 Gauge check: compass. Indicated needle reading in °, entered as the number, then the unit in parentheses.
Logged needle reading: 85 (°)
